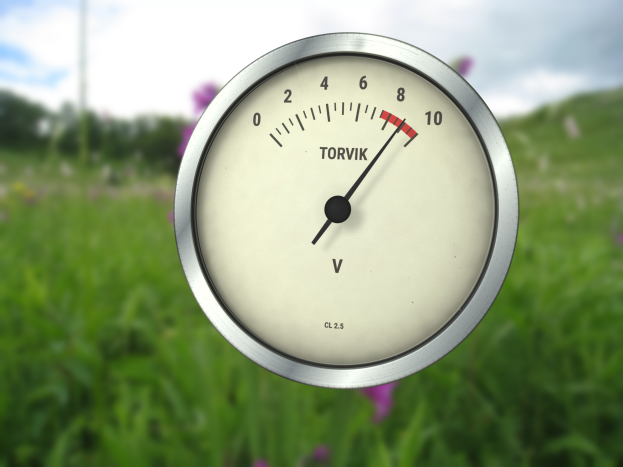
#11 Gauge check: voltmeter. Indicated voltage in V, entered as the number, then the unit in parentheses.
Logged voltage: 9 (V)
